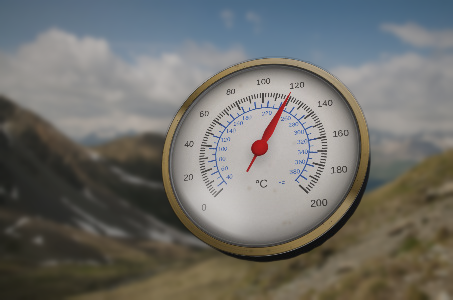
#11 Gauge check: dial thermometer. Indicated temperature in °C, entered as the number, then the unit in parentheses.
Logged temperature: 120 (°C)
